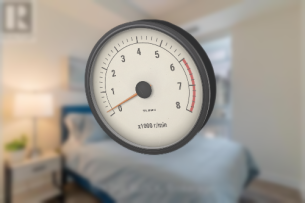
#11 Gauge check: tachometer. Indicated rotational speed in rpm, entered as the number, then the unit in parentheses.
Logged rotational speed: 200 (rpm)
